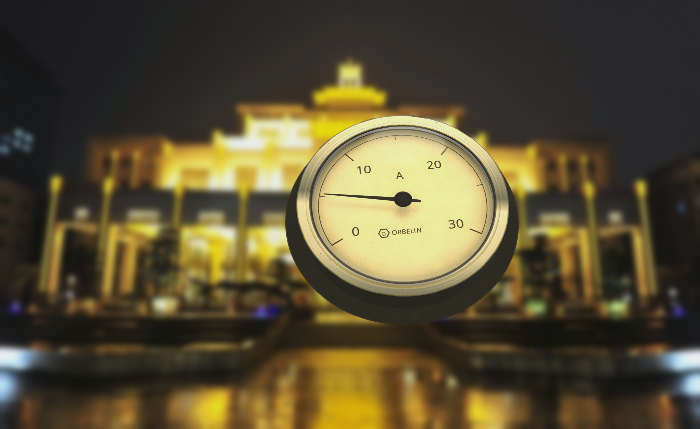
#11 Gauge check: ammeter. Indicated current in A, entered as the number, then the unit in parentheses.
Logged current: 5 (A)
